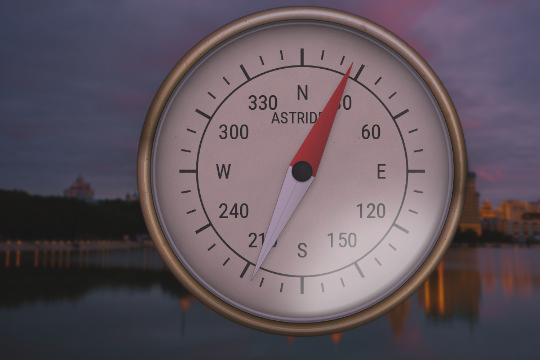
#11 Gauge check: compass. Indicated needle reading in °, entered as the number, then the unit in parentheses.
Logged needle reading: 25 (°)
